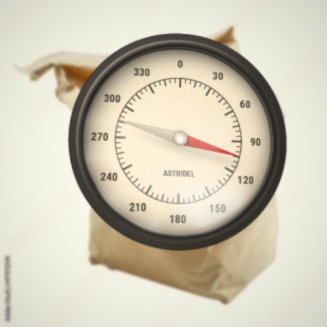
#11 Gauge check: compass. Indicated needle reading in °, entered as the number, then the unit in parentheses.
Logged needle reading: 105 (°)
